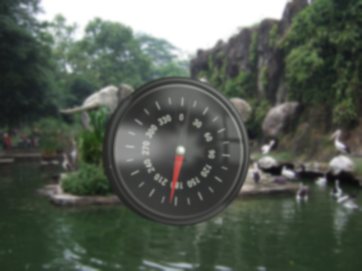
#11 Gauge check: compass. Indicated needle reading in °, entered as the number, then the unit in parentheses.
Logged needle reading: 187.5 (°)
